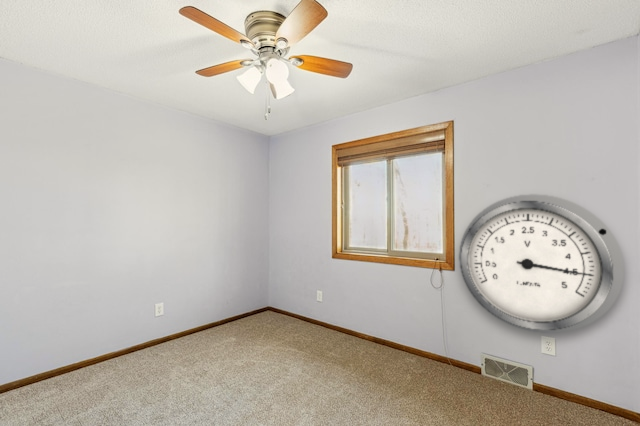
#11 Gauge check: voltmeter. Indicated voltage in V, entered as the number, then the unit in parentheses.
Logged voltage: 4.5 (V)
